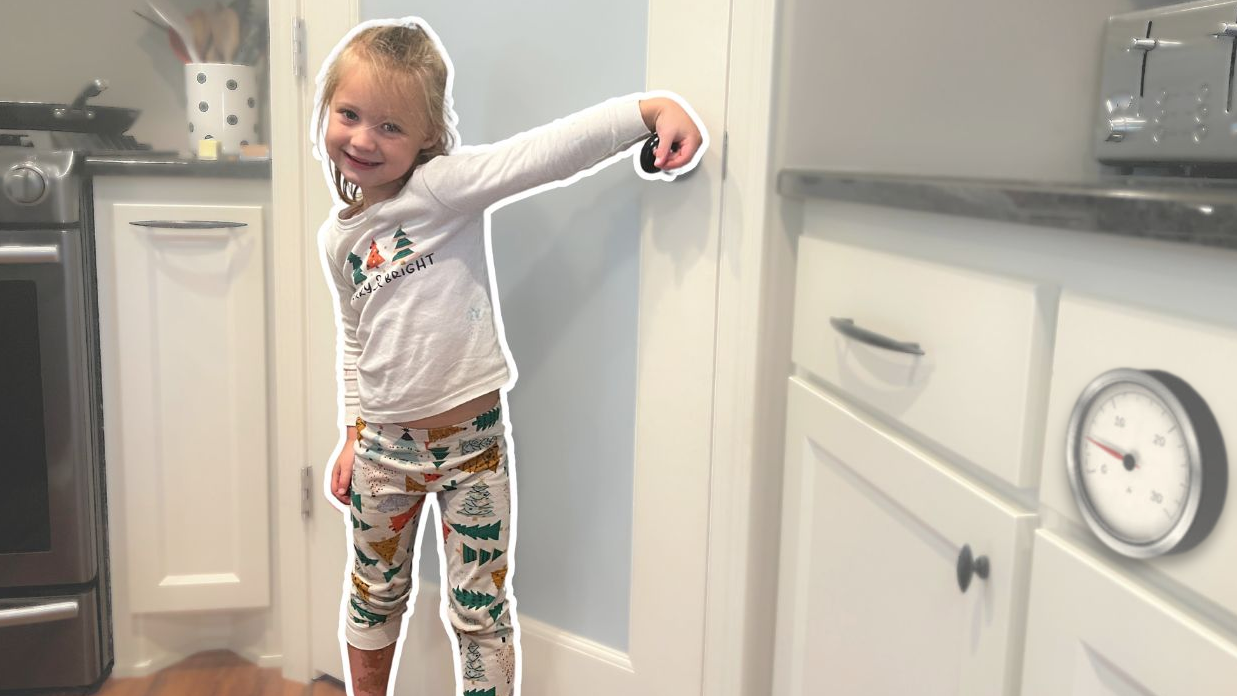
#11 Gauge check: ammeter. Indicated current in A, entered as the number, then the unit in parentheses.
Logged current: 4 (A)
